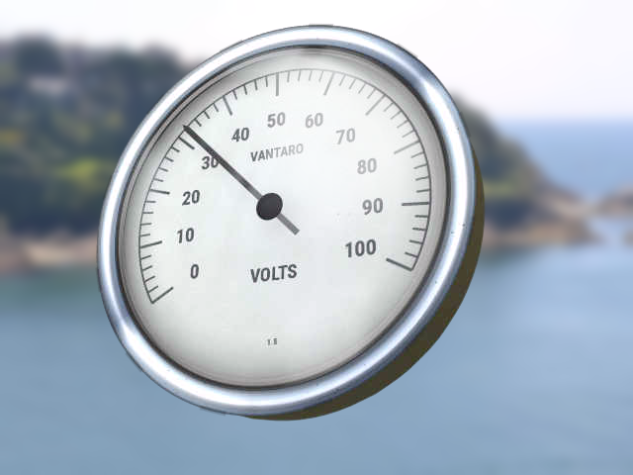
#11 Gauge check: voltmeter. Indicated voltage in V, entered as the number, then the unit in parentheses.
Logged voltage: 32 (V)
